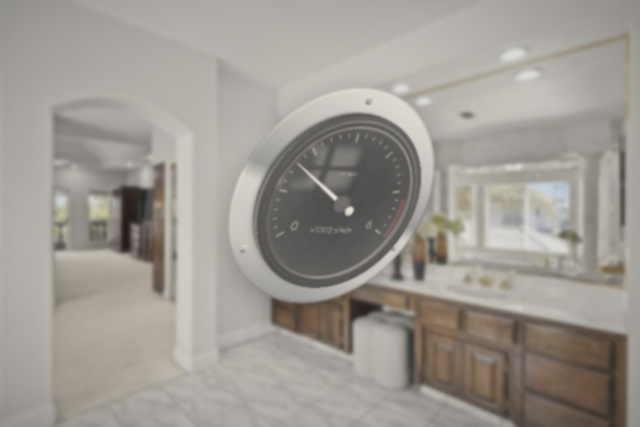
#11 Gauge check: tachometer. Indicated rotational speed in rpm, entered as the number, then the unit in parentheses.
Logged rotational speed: 1600 (rpm)
